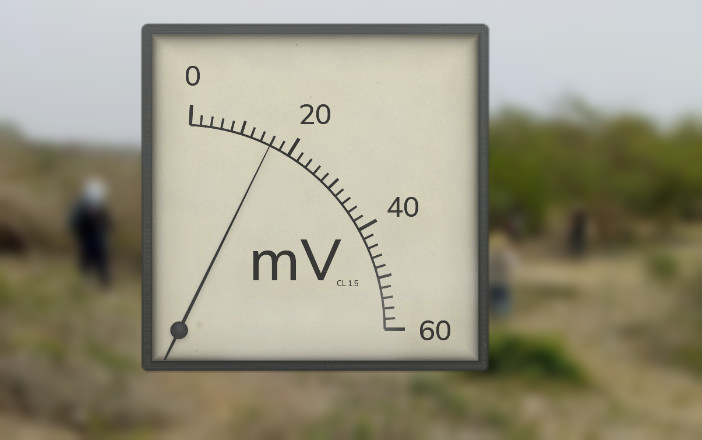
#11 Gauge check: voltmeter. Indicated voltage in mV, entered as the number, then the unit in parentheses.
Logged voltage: 16 (mV)
